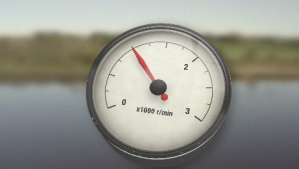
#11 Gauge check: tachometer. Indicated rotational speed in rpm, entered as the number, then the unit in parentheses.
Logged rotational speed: 1000 (rpm)
